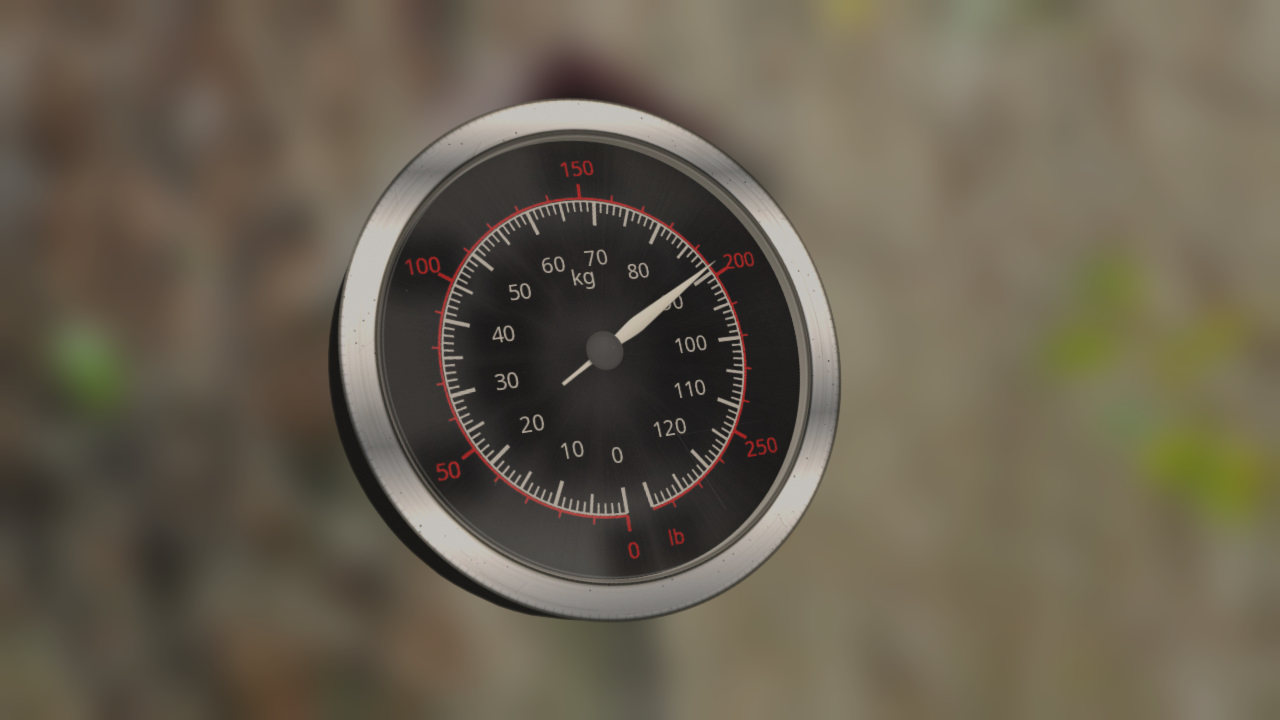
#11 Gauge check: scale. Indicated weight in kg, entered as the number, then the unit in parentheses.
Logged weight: 89 (kg)
